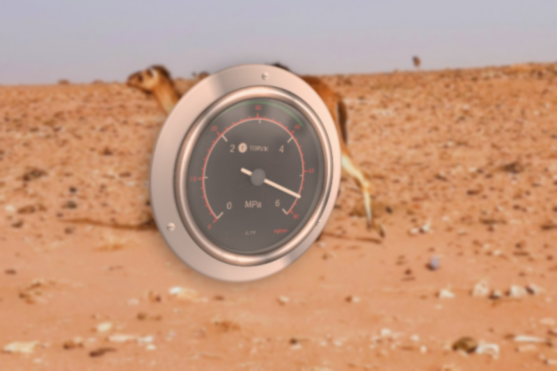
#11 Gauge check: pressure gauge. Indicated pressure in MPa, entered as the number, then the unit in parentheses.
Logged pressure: 5.5 (MPa)
